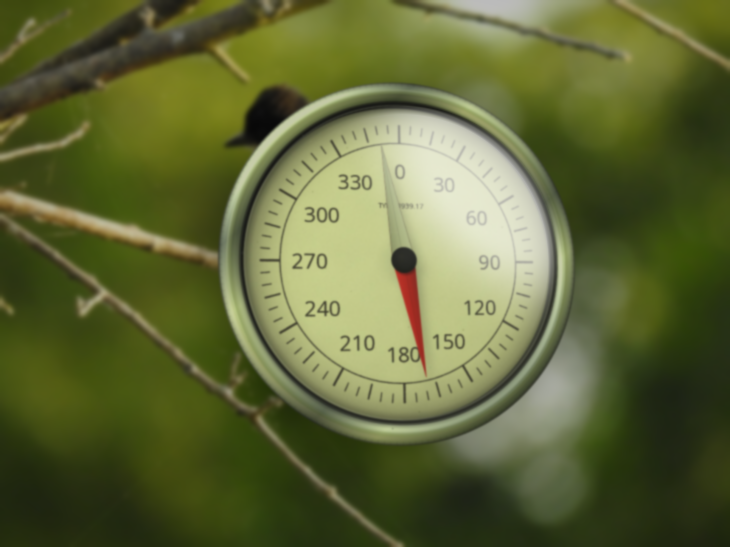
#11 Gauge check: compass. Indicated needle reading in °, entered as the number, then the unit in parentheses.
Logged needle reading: 170 (°)
